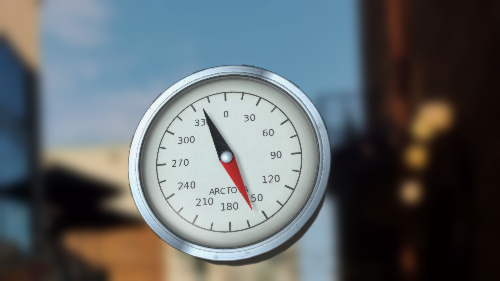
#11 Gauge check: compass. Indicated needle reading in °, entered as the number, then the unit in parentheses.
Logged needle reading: 157.5 (°)
